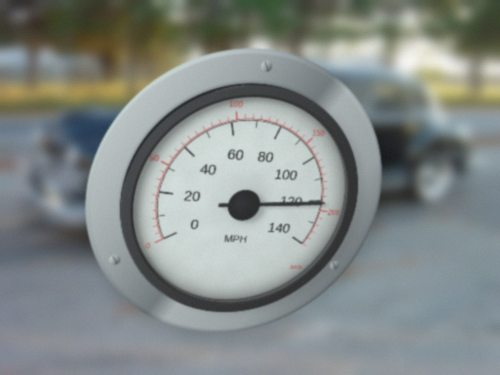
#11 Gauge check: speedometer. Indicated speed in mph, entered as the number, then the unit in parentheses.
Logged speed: 120 (mph)
